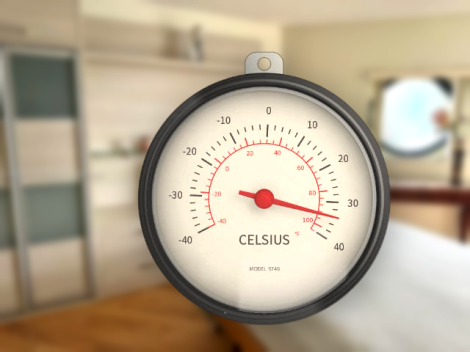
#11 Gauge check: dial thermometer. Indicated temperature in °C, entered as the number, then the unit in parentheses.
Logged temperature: 34 (°C)
